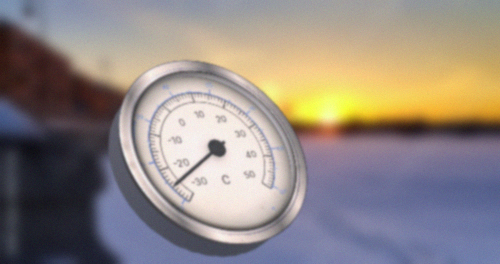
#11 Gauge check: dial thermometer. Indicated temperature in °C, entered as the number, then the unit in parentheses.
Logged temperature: -25 (°C)
